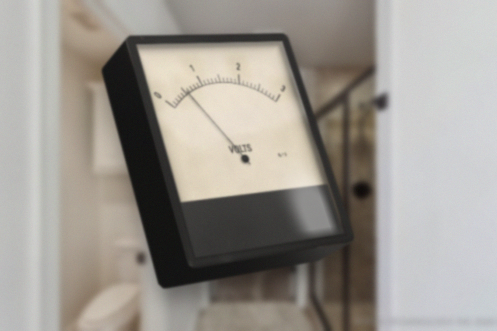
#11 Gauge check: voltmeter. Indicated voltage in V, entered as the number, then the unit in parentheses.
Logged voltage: 0.5 (V)
